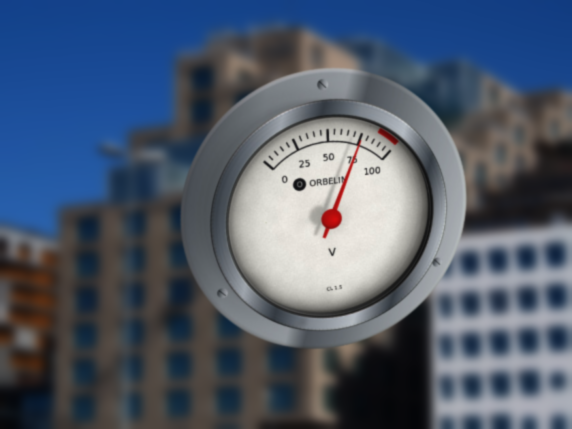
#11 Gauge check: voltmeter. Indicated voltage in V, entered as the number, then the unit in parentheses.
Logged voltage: 75 (V)
